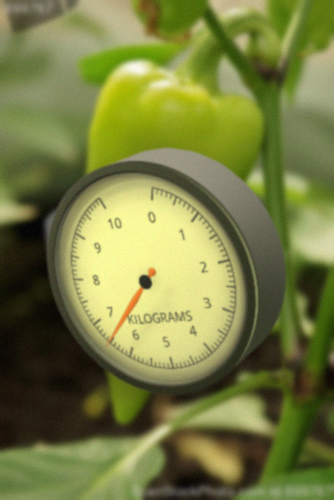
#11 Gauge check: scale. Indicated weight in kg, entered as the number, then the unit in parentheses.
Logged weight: 6.5 (kg)
